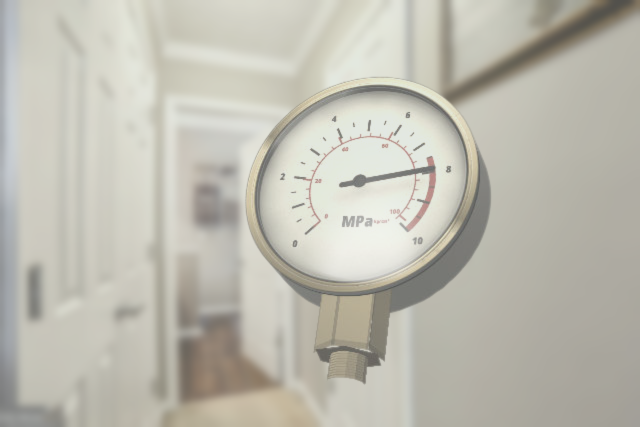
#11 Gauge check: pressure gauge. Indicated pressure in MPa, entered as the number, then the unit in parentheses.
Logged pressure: 8 (MPa)
